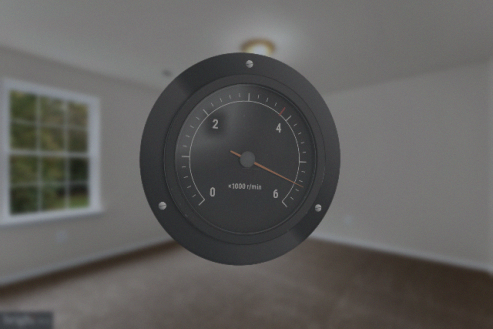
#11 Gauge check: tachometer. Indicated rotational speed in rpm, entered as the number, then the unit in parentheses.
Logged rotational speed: 5500 (rpm)
